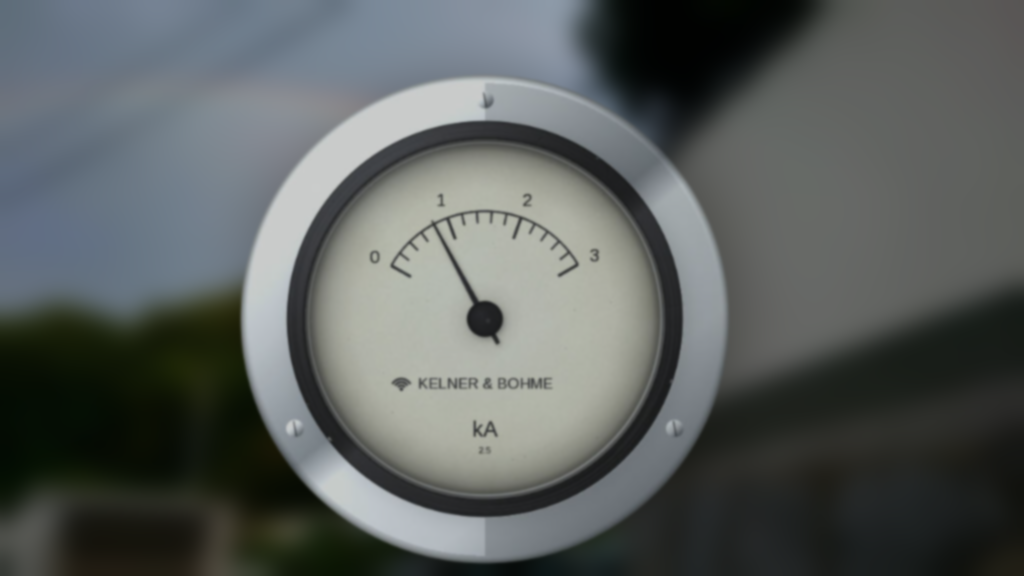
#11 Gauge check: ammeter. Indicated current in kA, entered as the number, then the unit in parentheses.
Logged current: 0.8 (kA)
